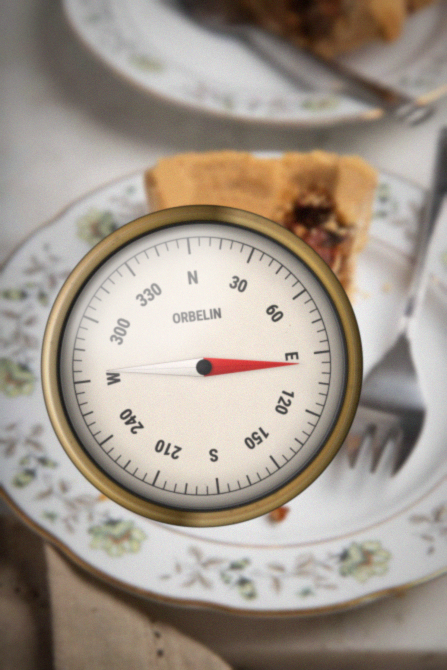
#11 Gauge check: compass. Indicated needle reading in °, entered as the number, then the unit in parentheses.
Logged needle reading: 95 (°)
